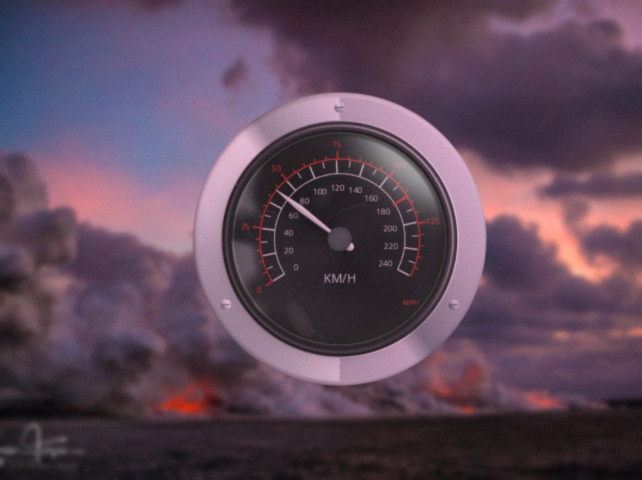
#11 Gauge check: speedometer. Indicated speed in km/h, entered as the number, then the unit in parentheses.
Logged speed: 70 (km/h)
